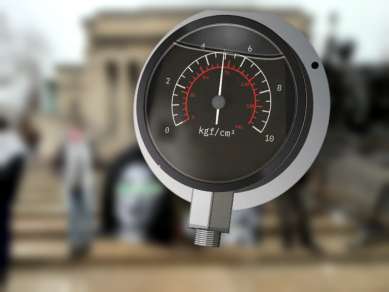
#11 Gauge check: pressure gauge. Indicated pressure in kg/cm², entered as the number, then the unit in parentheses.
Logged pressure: 5 (kg/cm²)
